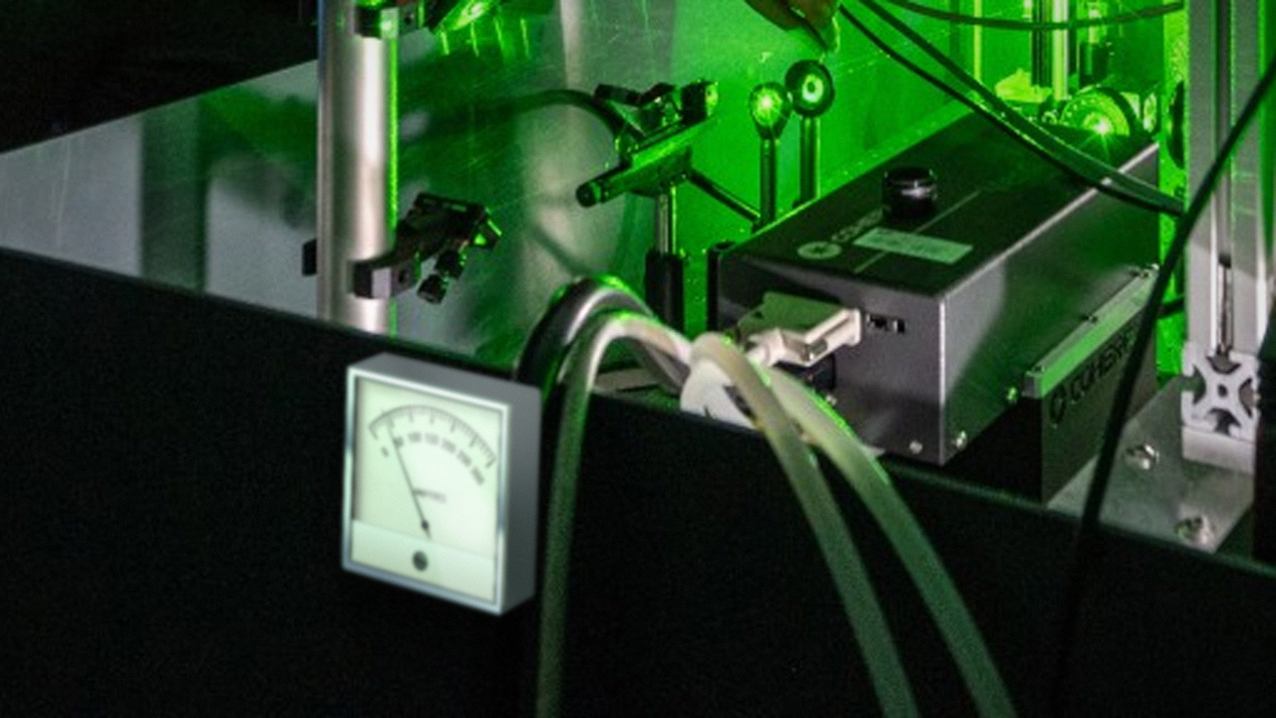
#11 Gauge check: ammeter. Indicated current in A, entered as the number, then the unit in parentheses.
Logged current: 50 (A)
